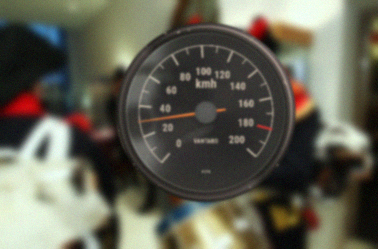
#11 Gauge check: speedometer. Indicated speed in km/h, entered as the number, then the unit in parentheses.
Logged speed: 30 (km/h)
